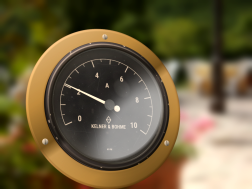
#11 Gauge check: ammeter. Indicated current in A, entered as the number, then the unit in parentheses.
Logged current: 2 (A)
